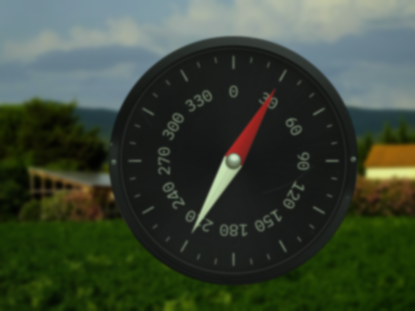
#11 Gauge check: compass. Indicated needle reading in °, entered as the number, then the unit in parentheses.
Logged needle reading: 30 (°)
